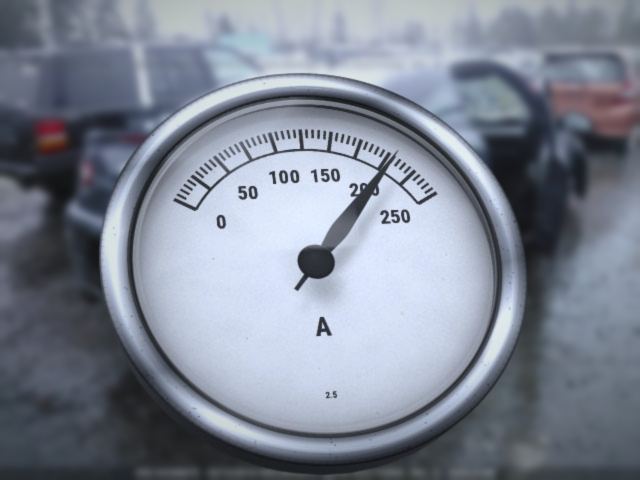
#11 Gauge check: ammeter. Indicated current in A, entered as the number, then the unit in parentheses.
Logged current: 205 (A)
